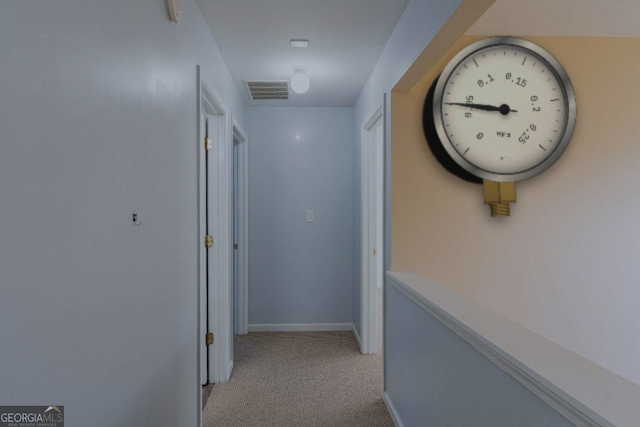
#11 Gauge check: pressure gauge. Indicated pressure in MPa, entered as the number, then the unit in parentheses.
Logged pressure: 0.05 (MPa)
